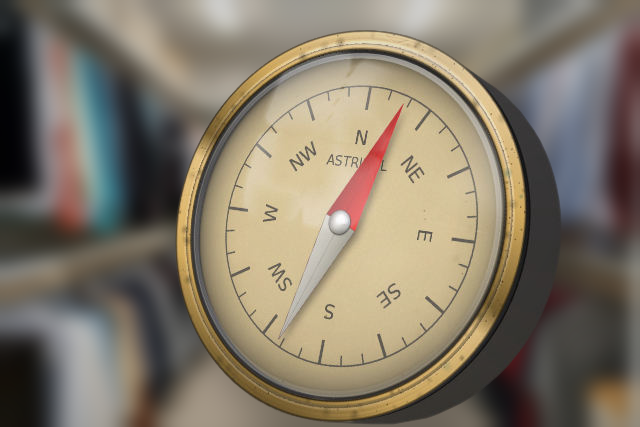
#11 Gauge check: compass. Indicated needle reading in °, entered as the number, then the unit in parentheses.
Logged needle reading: 20 (°)
